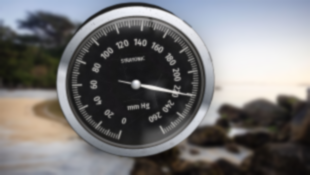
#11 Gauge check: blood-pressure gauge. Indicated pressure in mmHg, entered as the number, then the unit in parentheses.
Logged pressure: 220 (mmHg)
